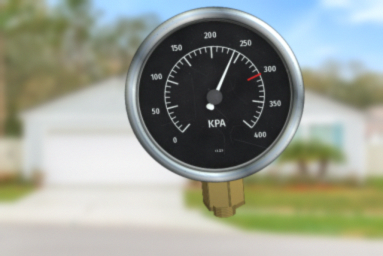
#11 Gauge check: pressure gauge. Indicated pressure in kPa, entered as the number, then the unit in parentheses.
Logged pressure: 240 (kPa)
